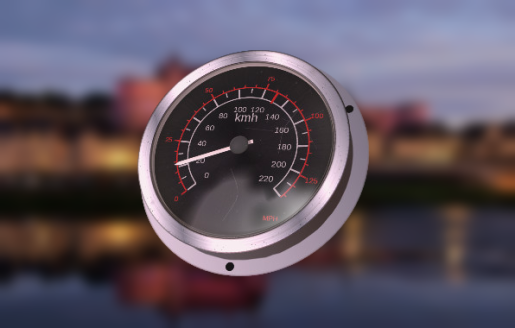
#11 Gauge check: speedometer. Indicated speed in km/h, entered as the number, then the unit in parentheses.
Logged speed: 20 (km/h)
